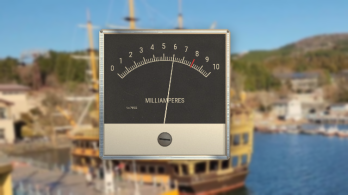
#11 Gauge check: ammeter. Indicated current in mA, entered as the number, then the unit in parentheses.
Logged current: 6 (mA)
